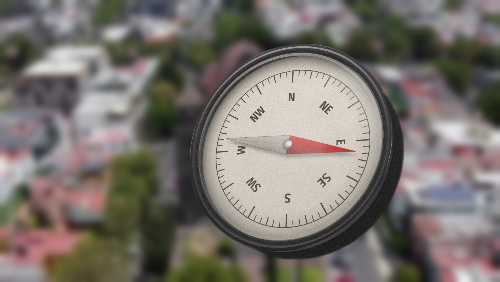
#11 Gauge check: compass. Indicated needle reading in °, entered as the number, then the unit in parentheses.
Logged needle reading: 100 (°)
